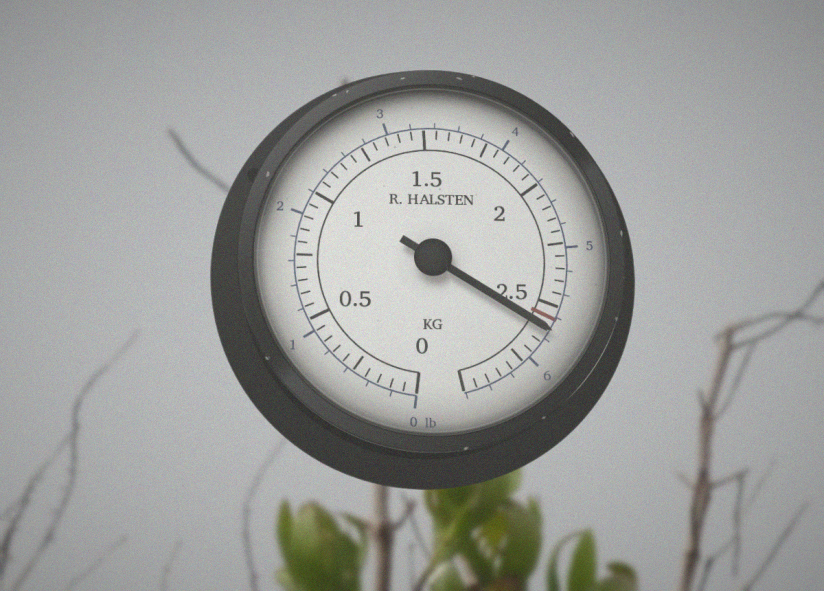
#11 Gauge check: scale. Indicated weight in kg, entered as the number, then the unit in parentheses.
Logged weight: 2.6 (kg)
